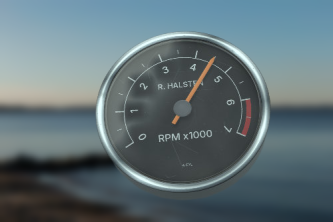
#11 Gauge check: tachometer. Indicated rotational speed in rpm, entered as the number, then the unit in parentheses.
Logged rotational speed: 4500 (rpm)
